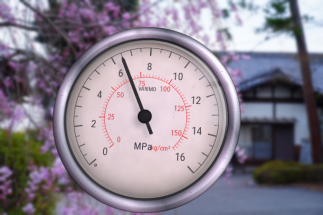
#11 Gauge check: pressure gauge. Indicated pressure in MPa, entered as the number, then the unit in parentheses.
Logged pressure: 6.5 (MPa)
